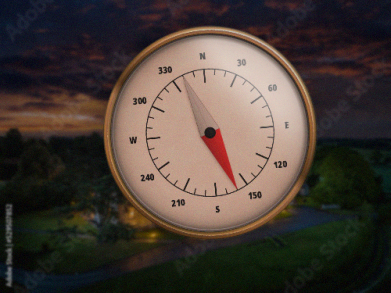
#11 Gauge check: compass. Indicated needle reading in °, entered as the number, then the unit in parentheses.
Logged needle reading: 160 (°)
